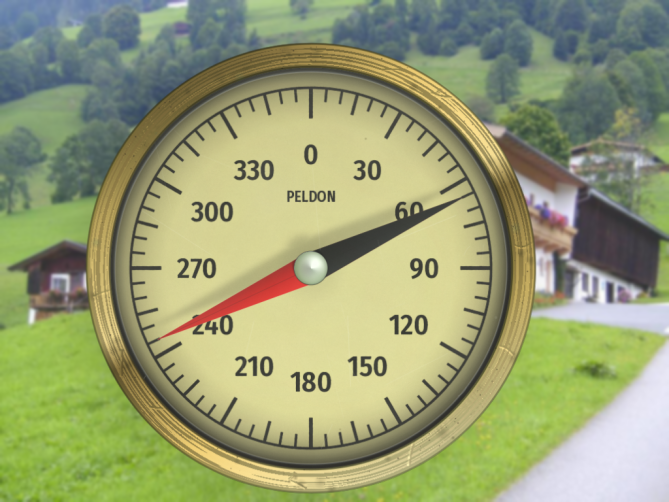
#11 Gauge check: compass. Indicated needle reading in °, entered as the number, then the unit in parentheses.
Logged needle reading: 245 (°)
